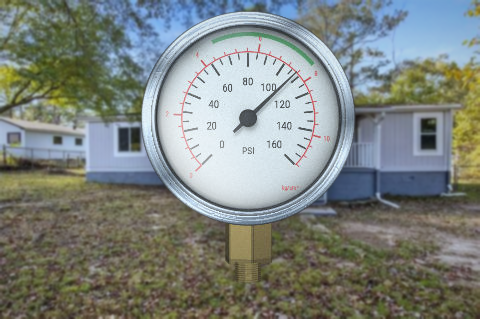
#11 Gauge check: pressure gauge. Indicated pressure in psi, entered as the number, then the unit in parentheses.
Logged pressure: 107.5 (psi)
